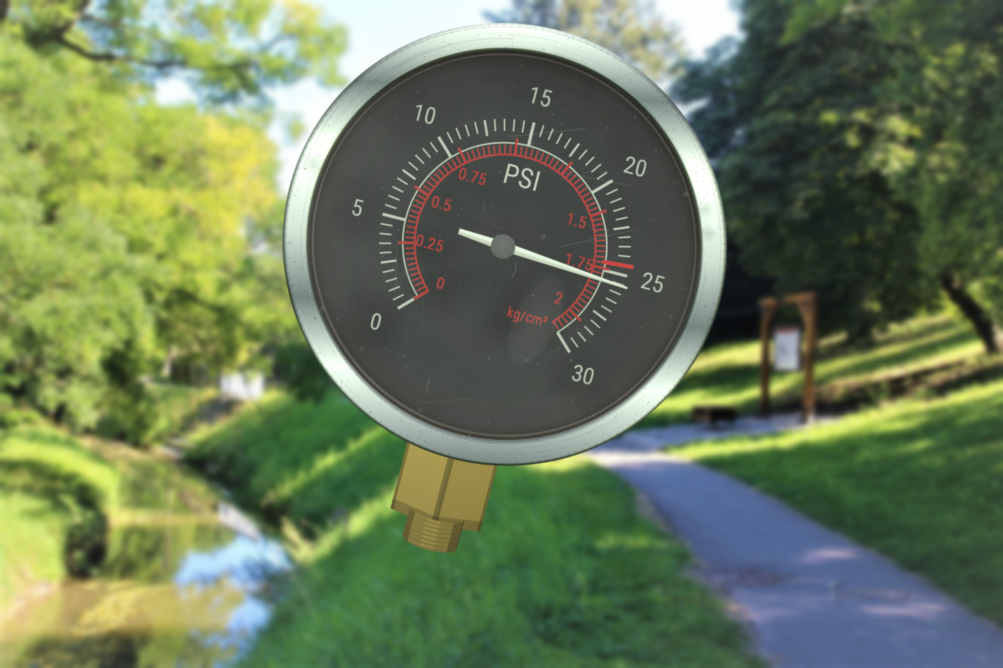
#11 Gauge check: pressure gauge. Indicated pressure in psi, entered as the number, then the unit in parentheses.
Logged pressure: 25.5 (psi)
